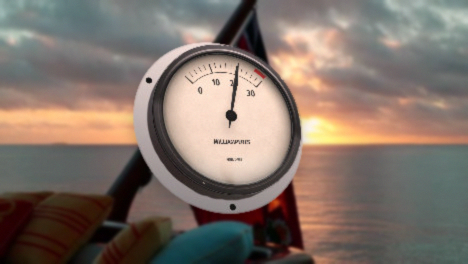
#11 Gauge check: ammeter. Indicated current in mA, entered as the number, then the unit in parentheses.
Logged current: 20 (mA)
